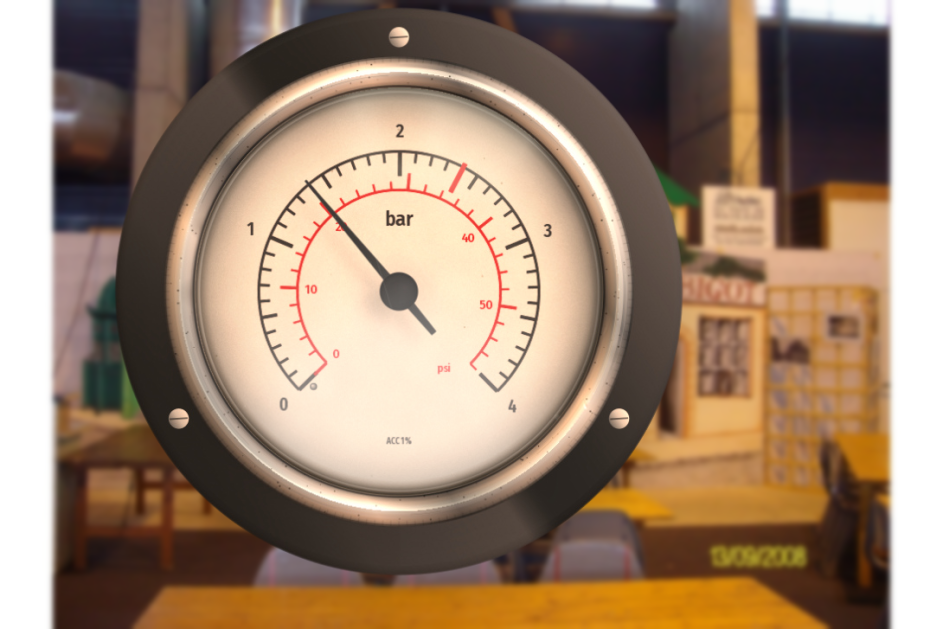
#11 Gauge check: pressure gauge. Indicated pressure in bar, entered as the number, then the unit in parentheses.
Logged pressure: 1.4 (bar)
